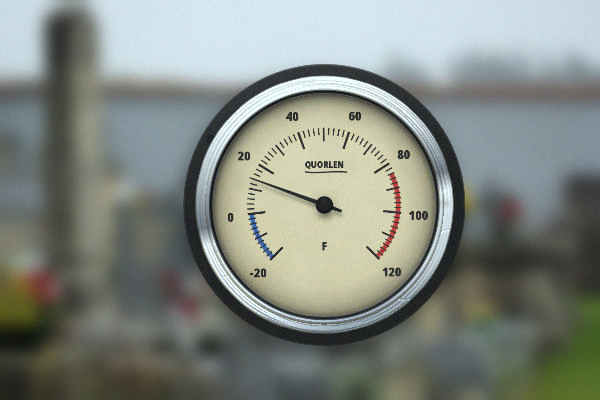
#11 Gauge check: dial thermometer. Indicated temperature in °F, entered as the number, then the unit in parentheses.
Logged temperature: 14 (°F)
